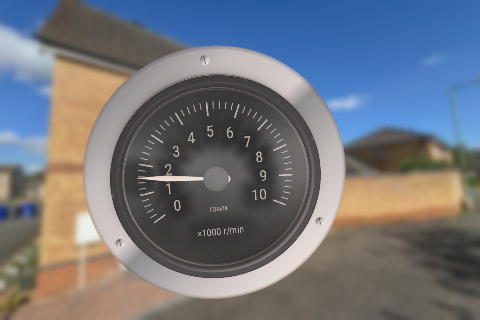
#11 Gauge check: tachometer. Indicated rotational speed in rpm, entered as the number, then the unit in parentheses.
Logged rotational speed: 1600 (rpm)
